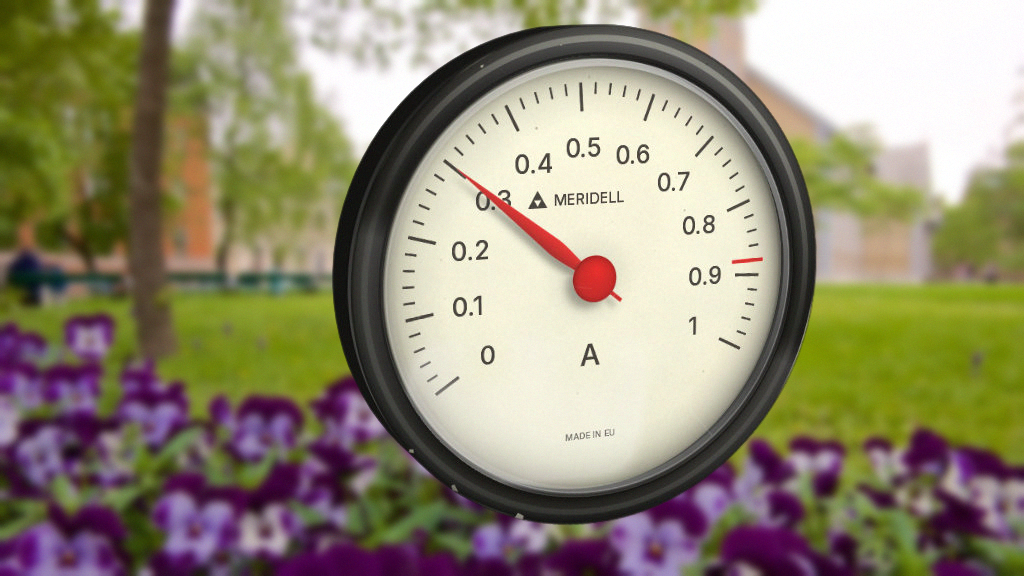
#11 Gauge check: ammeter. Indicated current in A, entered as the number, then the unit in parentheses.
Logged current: 0.3 (A)
